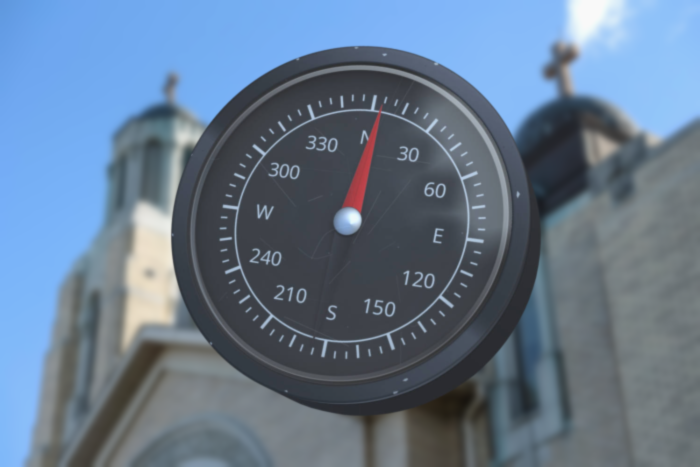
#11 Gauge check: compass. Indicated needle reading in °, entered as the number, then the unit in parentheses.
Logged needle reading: 5 (°)
